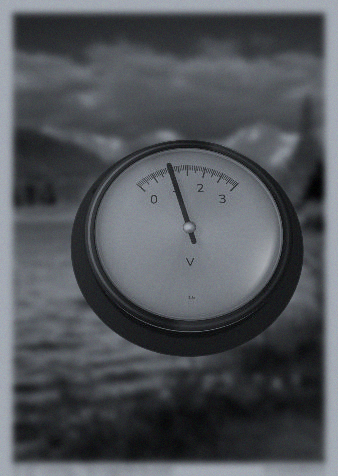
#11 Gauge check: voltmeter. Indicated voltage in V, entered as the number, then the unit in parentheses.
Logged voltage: 1 (V)
